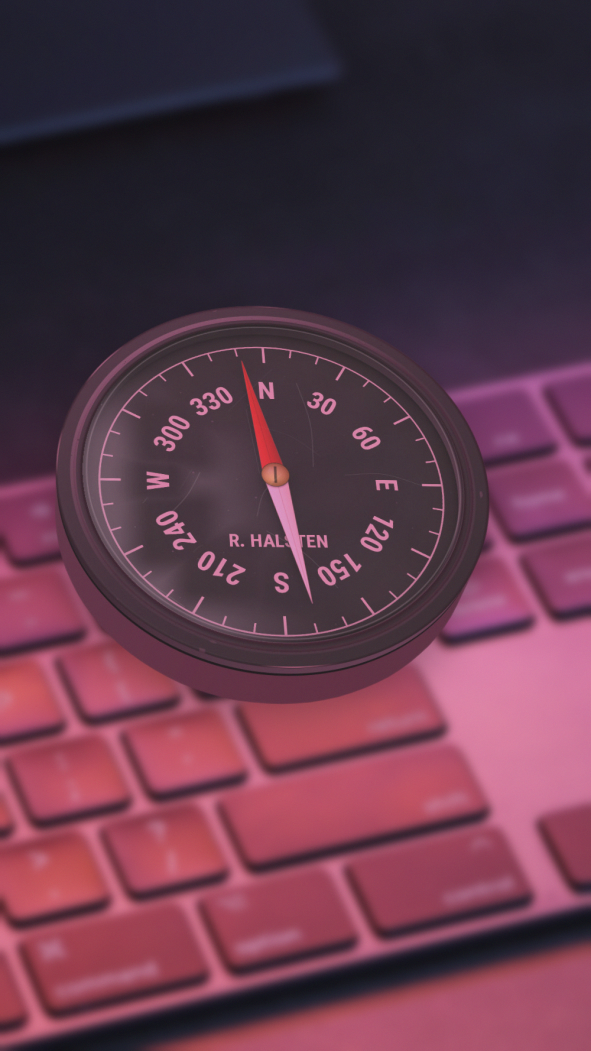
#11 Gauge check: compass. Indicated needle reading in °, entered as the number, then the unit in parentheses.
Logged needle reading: 350 (°)
